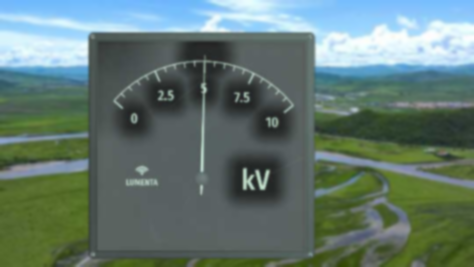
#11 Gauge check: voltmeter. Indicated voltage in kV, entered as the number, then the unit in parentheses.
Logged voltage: 5 (kV)
